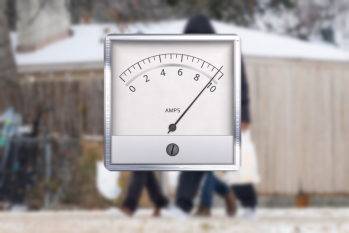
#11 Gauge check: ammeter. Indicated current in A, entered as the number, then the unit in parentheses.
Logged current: 9.5 (A)
